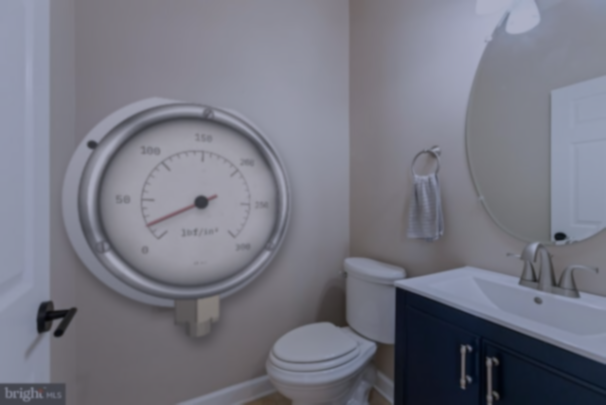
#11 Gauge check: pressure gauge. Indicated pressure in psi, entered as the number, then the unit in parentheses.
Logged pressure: 20 (psi)
